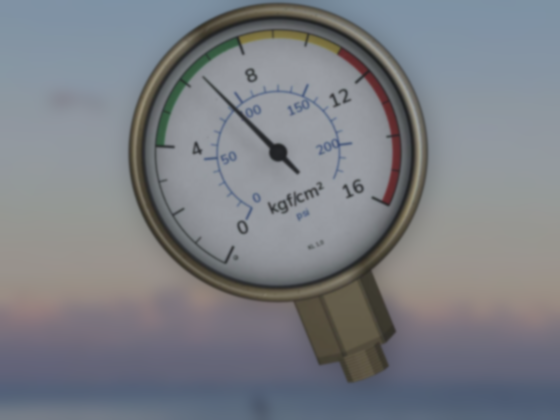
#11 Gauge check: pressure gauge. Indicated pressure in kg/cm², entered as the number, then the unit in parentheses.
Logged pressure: 6.5 (kg/cm²)
